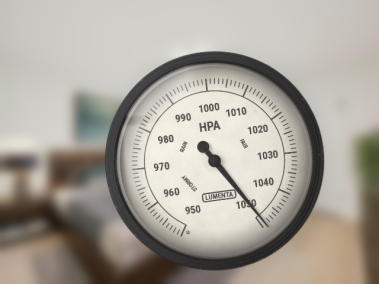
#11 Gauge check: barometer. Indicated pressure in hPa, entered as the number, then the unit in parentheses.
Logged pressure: 1049 (hPa)
